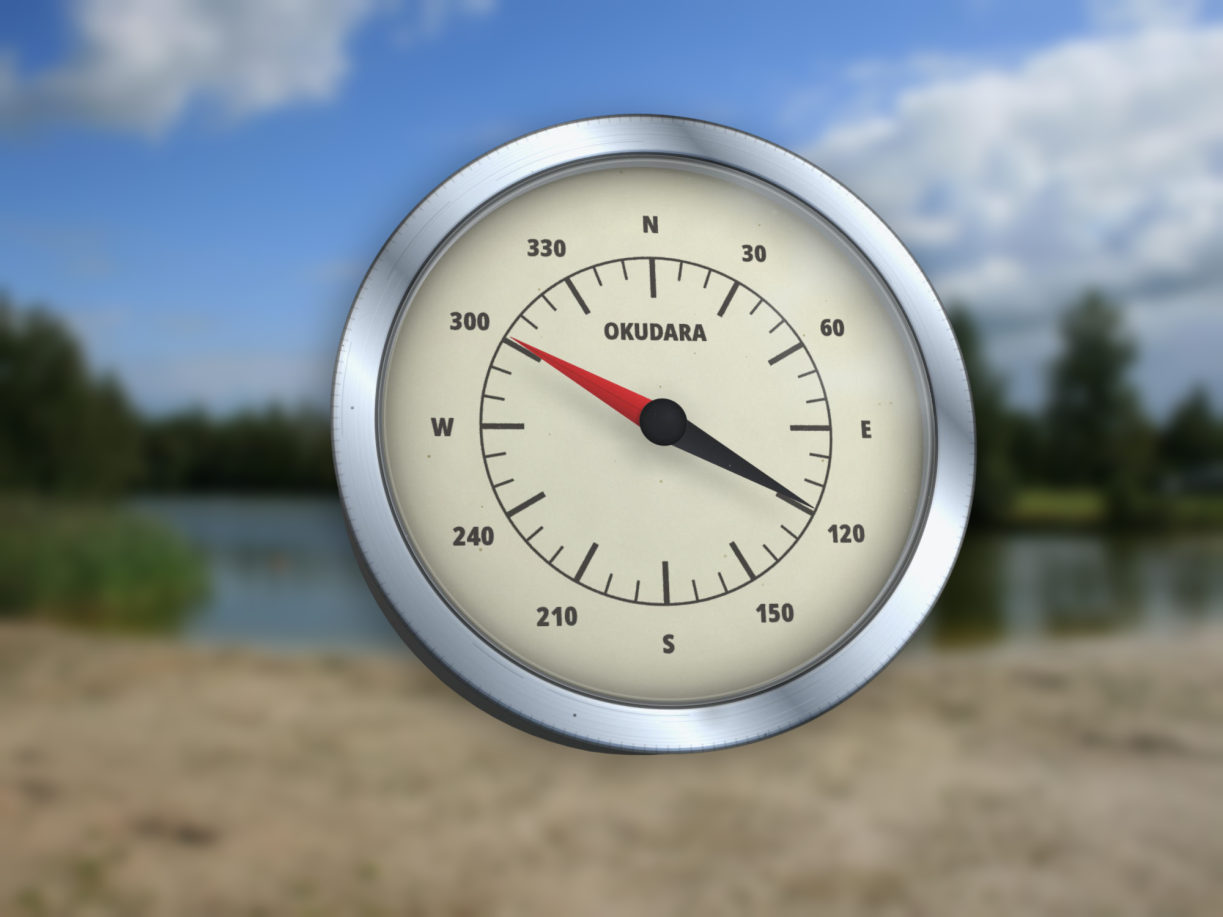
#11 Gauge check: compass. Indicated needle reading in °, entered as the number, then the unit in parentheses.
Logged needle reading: 300 (°)
